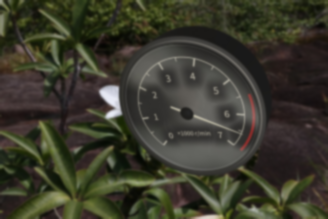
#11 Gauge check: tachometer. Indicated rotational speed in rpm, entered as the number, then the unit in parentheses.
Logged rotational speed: 6500 (rpm)
